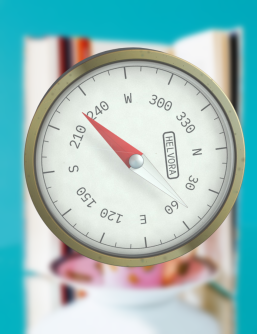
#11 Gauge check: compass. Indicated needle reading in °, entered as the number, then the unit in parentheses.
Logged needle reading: 230 (°)
